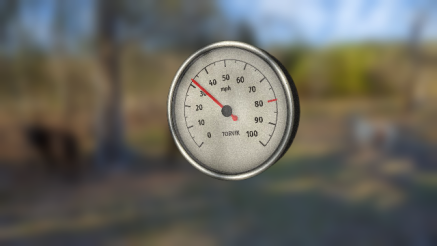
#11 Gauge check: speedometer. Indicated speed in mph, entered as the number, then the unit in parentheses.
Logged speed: 32.5 (mph)
